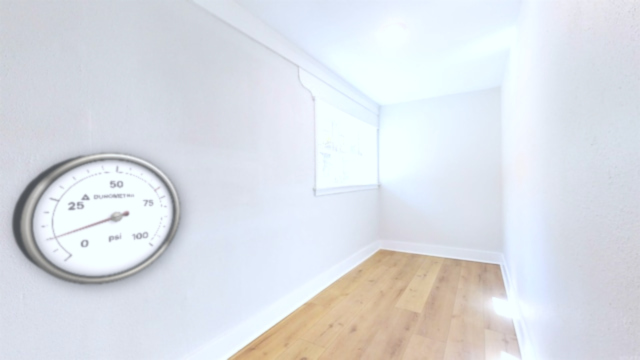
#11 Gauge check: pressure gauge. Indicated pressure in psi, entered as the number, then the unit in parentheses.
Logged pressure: 10 (psi)
